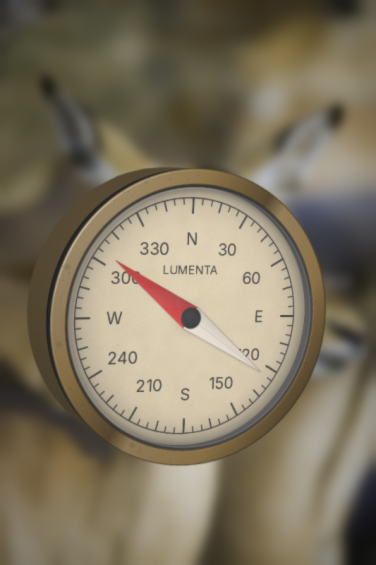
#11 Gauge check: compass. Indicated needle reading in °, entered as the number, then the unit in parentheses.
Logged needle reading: 305 (°)
